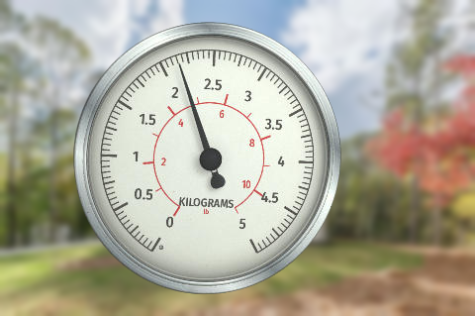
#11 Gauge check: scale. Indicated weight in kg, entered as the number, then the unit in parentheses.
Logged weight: 2.15 (kg)
